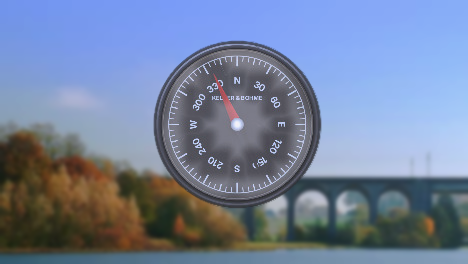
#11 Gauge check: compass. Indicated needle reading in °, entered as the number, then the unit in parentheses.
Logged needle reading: 335 (°)
